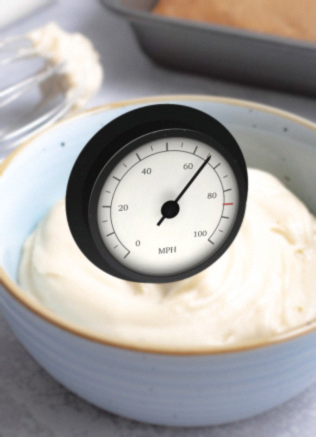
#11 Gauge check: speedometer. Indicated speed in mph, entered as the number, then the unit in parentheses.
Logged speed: 65 (mph)
